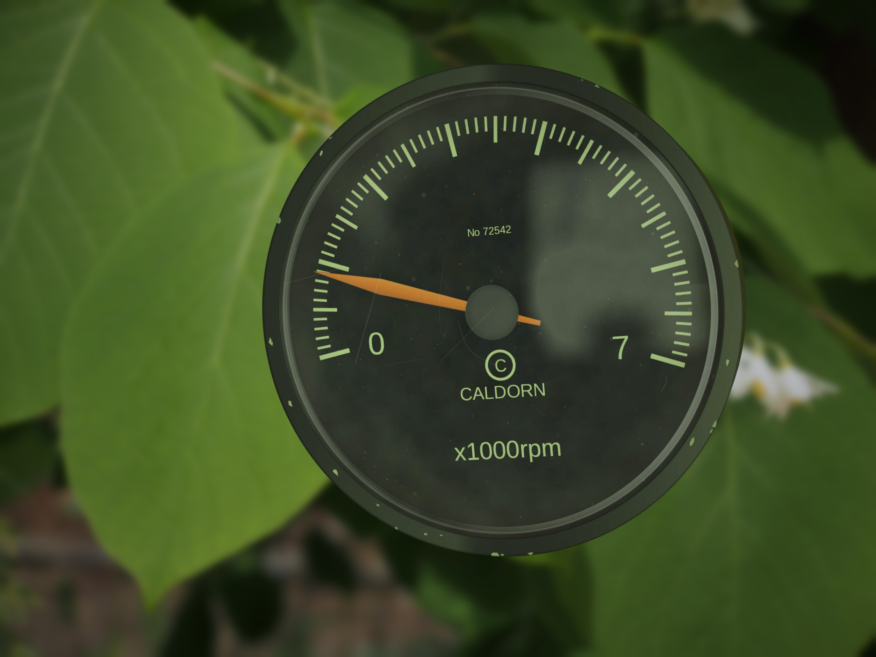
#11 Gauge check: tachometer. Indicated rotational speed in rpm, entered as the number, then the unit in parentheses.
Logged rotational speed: 900 (rpm)
